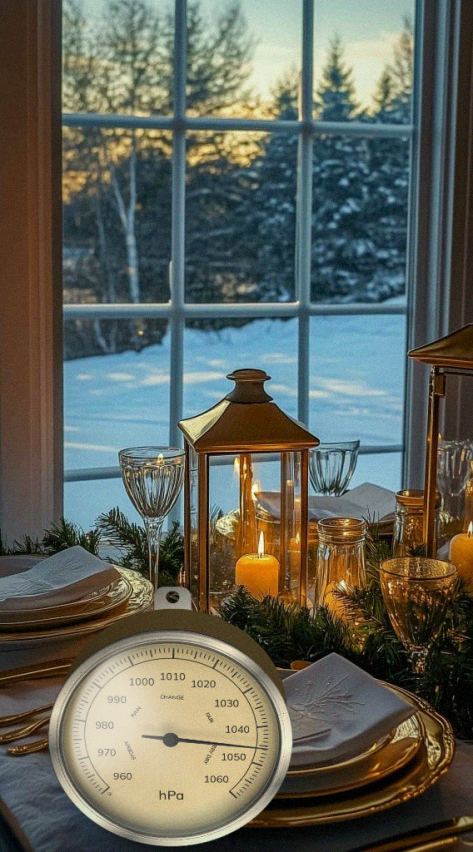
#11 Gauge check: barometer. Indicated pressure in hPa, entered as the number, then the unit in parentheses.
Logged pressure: 1045 (hPa)
